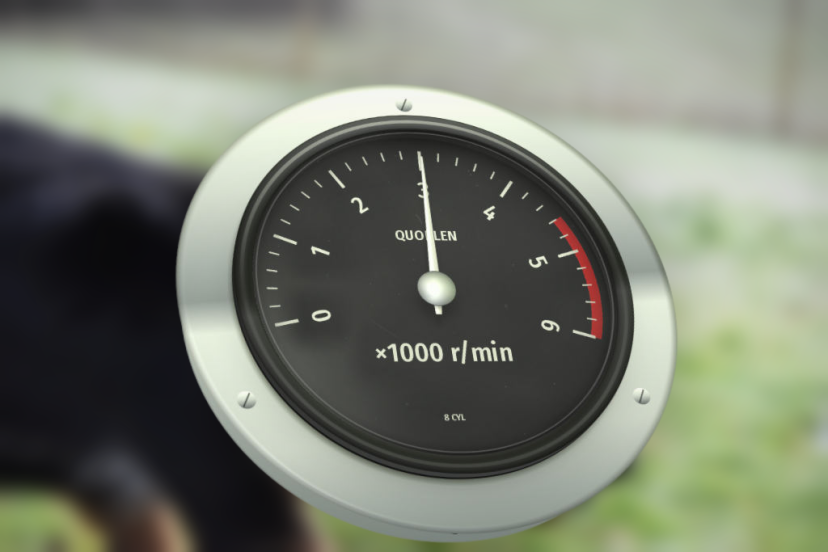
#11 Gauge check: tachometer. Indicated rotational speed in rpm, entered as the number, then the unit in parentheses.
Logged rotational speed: 3000 (rpm)
